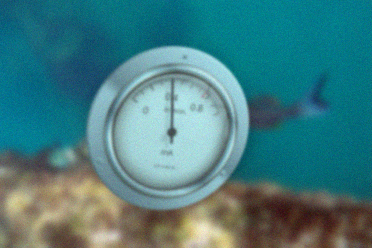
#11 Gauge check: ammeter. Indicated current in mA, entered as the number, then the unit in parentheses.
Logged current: 0.4 (mA)
